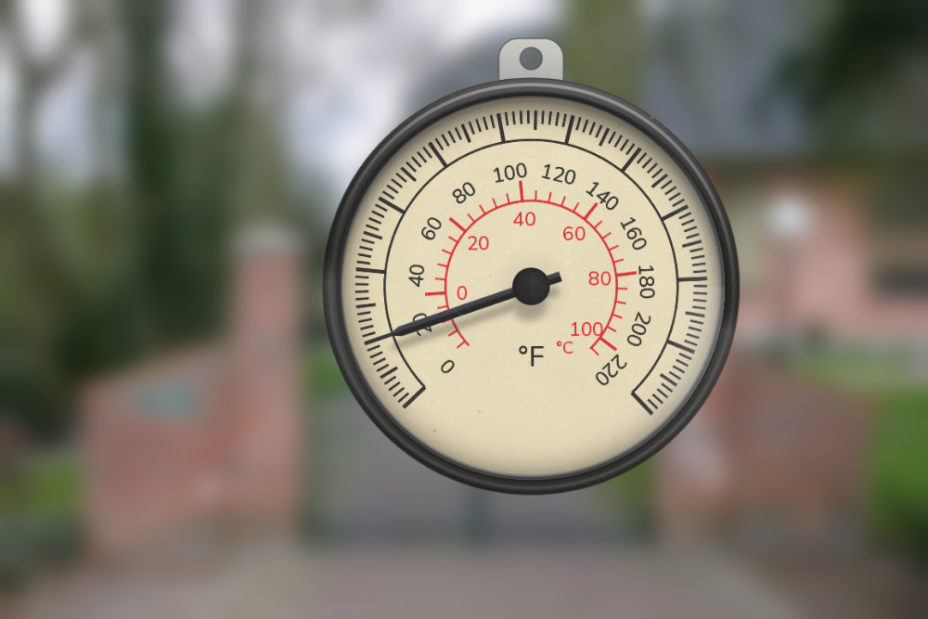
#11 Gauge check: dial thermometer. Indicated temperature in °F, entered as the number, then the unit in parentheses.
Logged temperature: 20 (°F)
